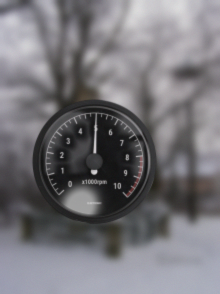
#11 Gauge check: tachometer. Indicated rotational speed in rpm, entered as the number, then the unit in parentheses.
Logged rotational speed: 5000 (rpm)
